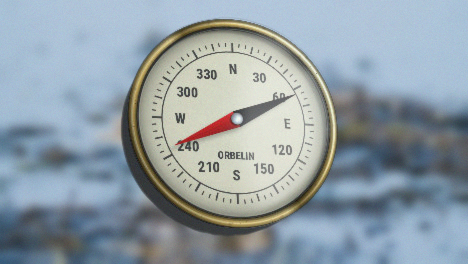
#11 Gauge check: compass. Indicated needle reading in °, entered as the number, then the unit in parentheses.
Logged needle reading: 245 (°)
